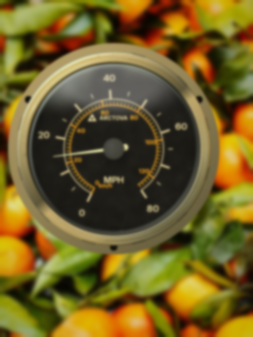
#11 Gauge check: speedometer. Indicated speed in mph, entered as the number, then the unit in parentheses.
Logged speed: 15 (mph)
